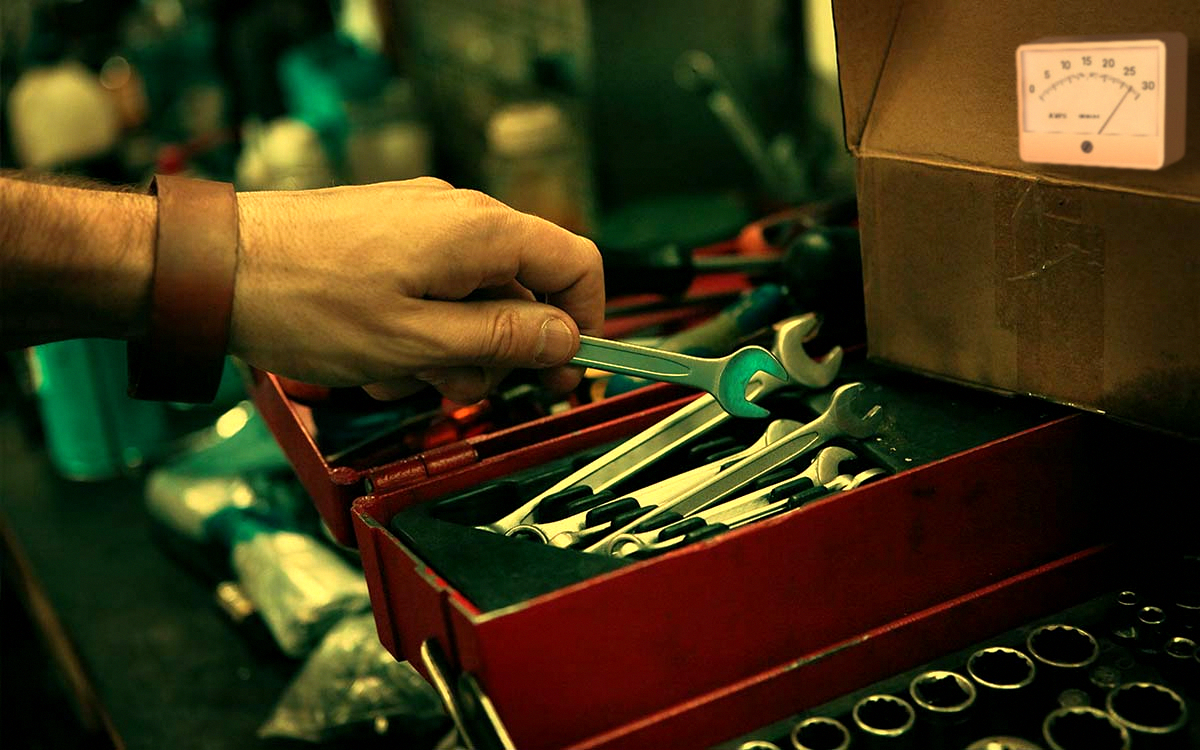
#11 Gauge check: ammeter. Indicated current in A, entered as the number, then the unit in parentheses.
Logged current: 27.5 (A)
